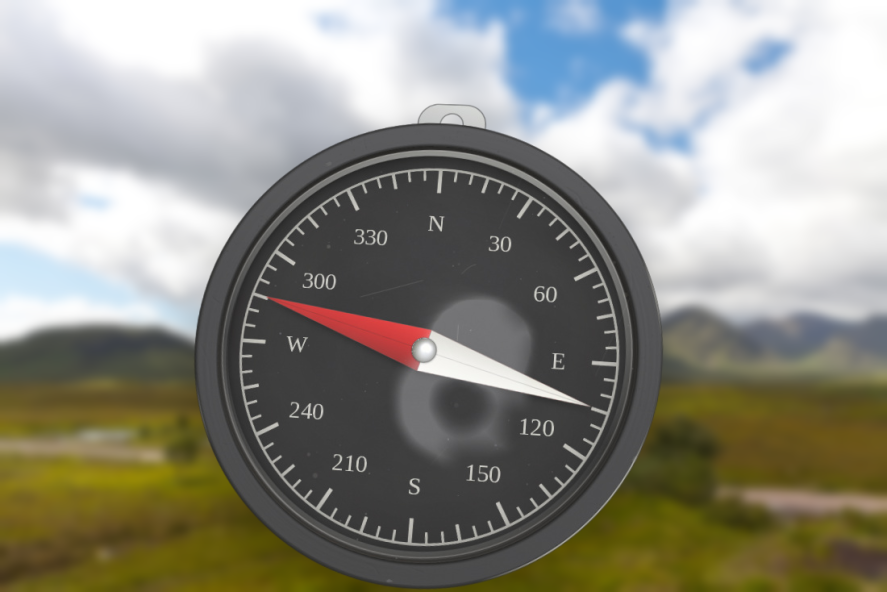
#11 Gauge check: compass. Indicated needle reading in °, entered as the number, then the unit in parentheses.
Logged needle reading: 285 (°)
